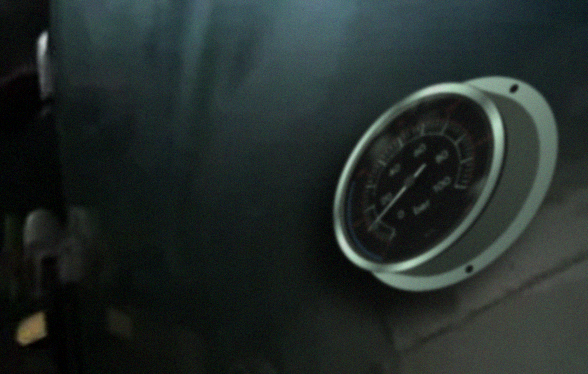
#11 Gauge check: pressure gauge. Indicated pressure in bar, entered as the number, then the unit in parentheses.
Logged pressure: 10 (bar)
